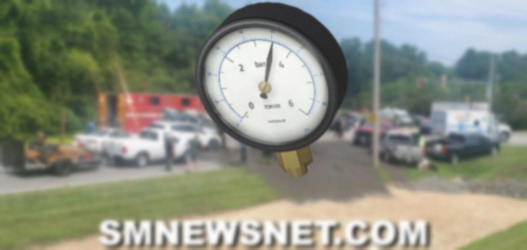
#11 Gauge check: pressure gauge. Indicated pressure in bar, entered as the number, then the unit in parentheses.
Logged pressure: 3.5 (bar)
